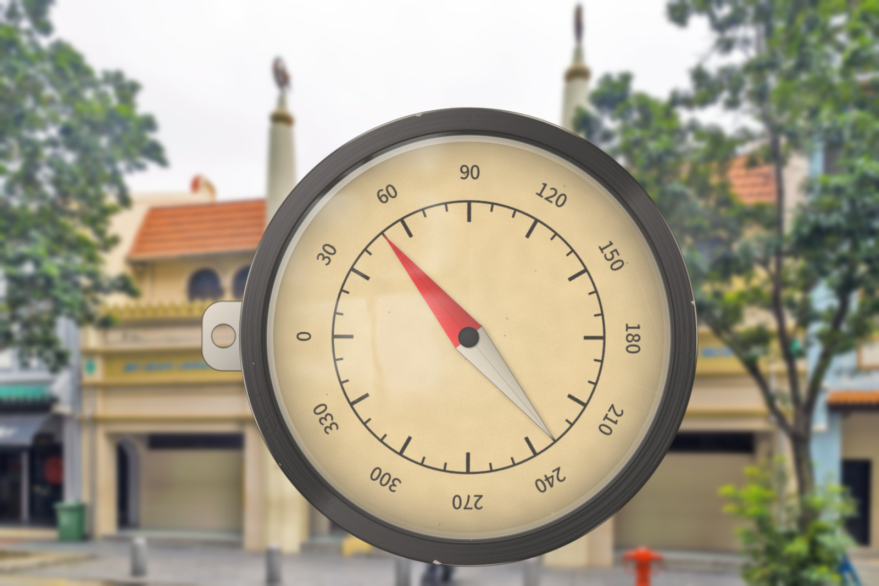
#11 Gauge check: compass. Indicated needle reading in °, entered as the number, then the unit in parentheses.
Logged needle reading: 50 (°)
